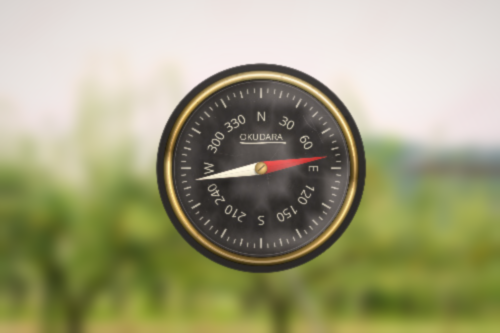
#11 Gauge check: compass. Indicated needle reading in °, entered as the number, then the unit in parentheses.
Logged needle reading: 80 (°)
